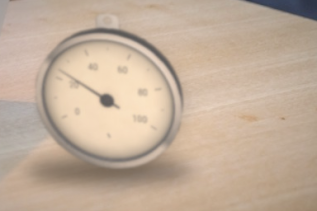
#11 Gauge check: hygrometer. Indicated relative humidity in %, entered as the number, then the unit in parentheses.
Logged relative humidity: 25 (%)
